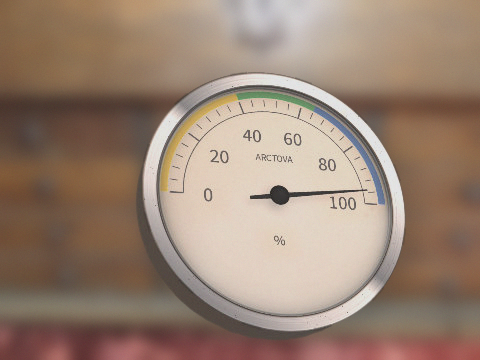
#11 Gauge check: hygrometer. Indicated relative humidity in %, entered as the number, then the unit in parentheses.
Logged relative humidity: 96 (%)
